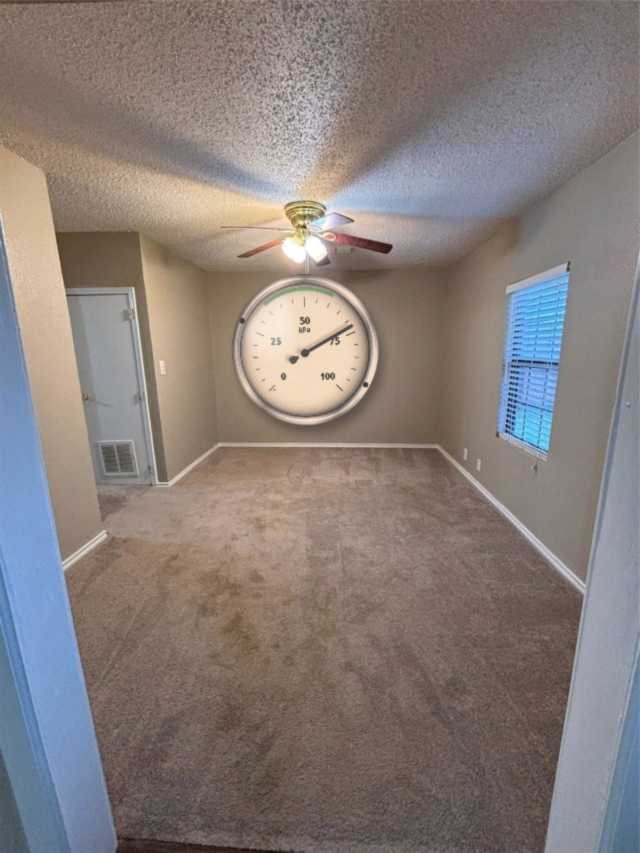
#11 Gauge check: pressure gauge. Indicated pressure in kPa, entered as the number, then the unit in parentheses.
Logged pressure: 72.5 (kPa)
